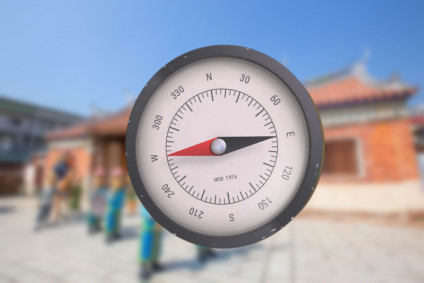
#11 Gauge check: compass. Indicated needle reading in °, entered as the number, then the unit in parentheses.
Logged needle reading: 270 (°)
